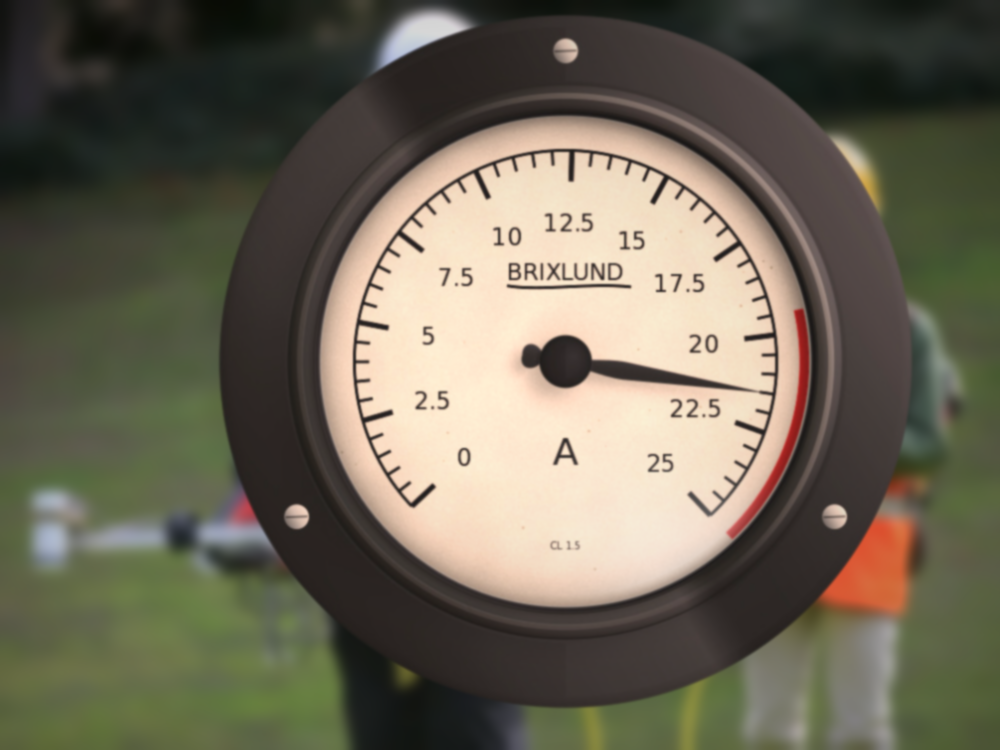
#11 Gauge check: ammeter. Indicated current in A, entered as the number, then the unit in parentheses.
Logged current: 21.5 (A)
